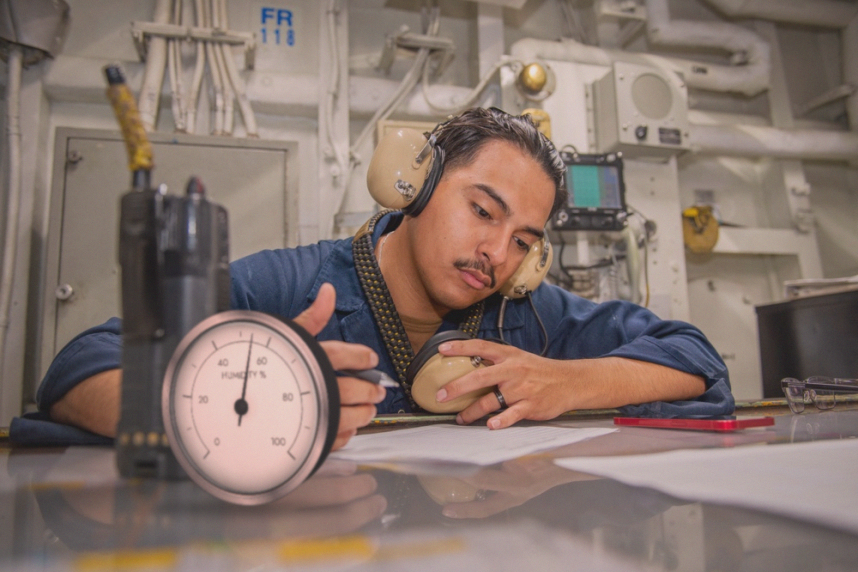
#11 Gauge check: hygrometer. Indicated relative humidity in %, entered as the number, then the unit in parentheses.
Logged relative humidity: 55 (%)
